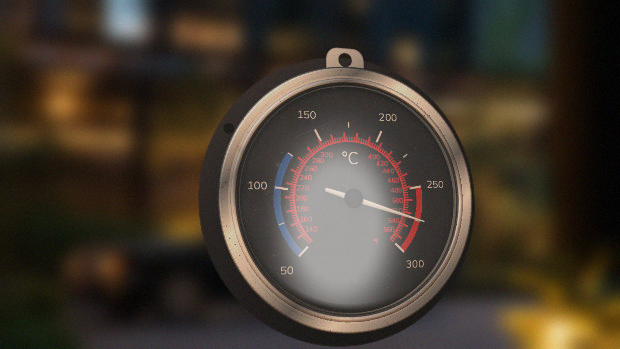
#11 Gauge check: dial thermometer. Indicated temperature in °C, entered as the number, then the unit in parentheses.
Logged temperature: 275 (°C)
